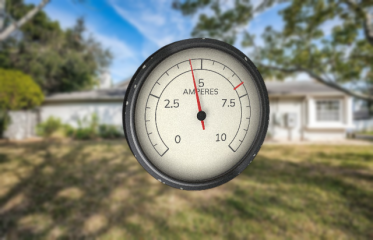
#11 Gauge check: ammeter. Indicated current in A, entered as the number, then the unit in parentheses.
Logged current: 4.5 (A)
